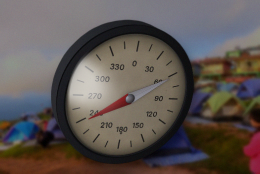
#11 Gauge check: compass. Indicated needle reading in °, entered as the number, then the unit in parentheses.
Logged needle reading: 240 (°)
